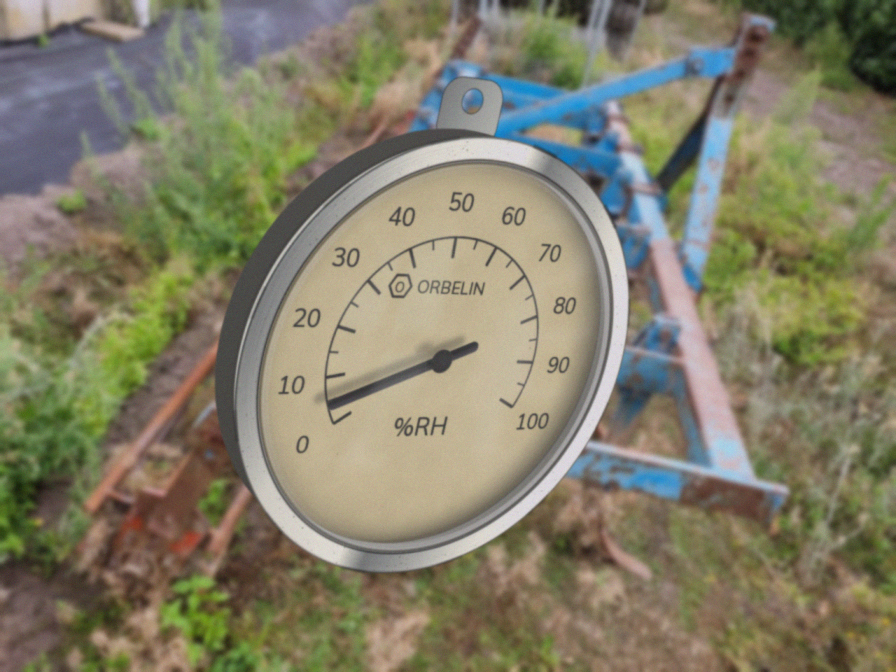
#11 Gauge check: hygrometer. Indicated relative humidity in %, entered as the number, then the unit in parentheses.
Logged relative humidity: 5 (%)
